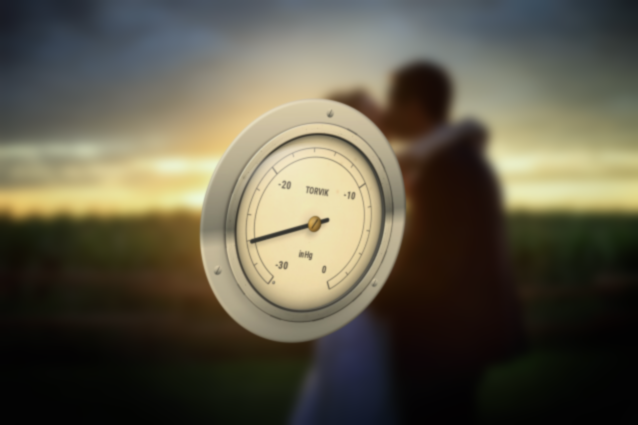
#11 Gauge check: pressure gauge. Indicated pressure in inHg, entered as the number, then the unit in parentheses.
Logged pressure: -26 (inHg)
